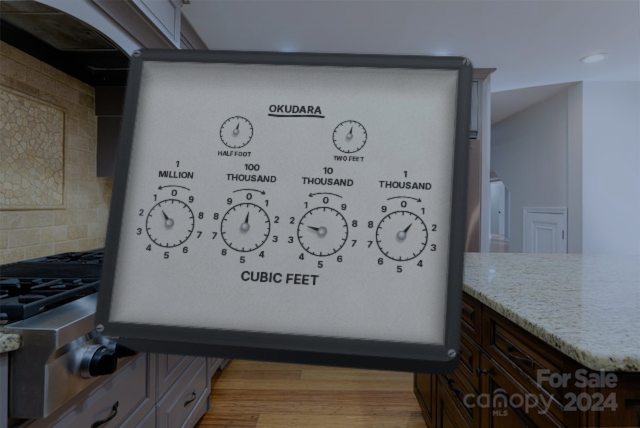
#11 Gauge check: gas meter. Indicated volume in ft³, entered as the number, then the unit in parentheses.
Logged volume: 102100 (ft³)
